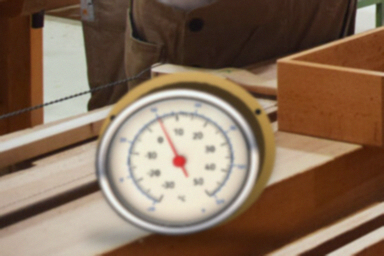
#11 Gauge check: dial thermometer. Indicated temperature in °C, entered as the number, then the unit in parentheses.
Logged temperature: 5 (°C)
